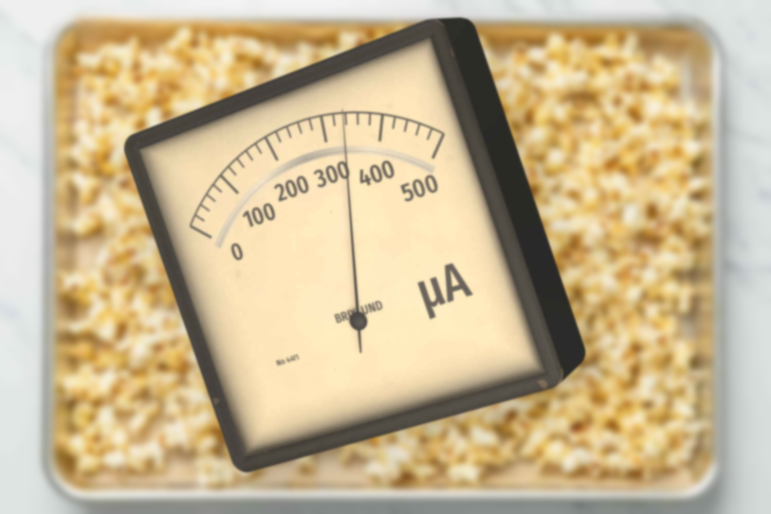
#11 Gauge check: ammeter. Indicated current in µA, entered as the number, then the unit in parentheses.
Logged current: 340 (µA)
